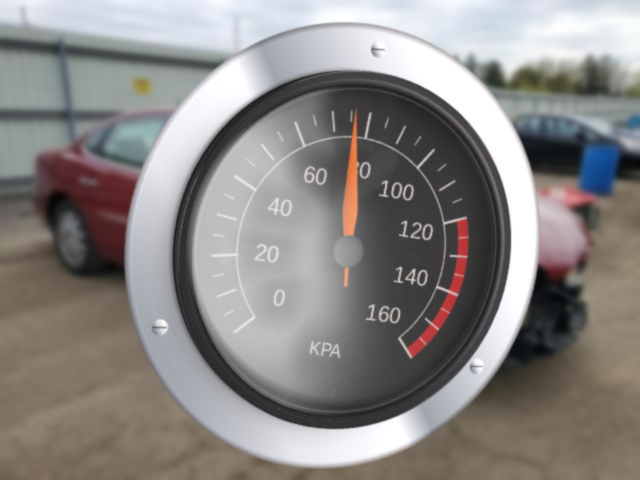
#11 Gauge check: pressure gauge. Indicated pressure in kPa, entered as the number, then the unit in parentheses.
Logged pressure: 75 (kPa)
